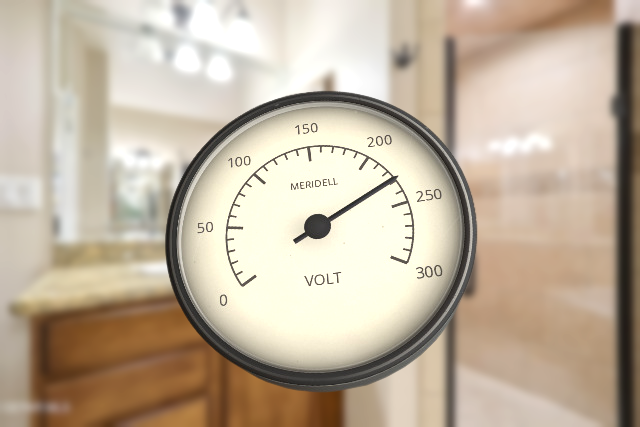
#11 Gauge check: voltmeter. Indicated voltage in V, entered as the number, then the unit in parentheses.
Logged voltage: 230 (V)
